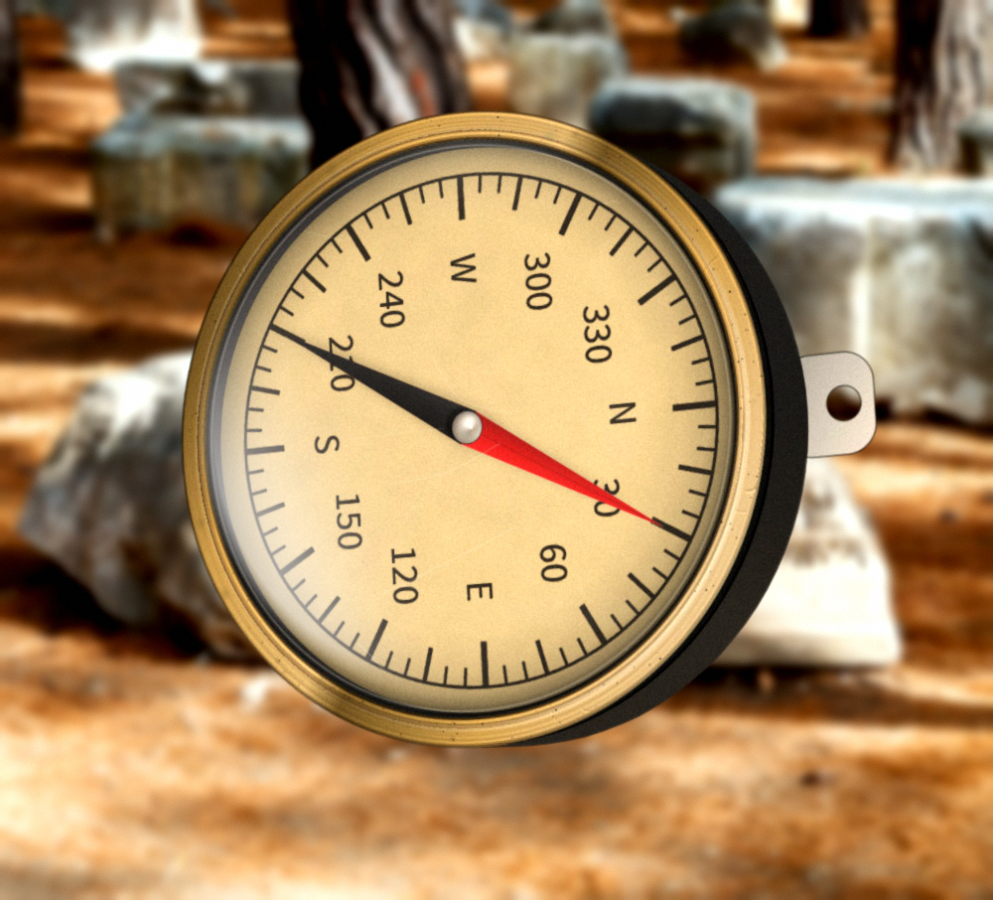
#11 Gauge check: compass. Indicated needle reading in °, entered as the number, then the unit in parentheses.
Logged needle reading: 30 (°)
